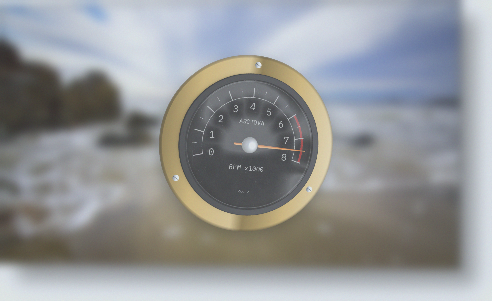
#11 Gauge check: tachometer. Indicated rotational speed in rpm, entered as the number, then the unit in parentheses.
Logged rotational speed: 7500 (rpm)
